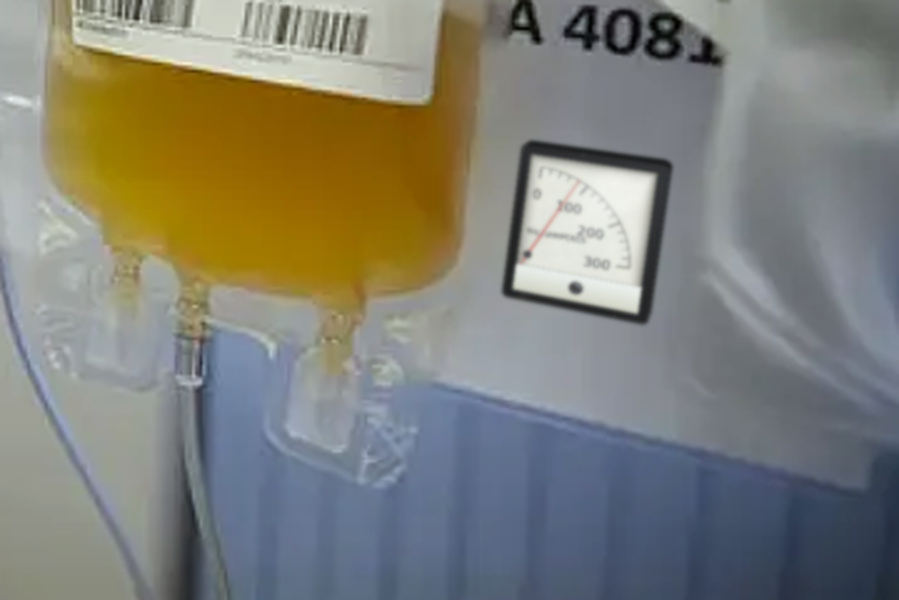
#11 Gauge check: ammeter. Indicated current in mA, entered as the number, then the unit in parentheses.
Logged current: 80 (mA)
